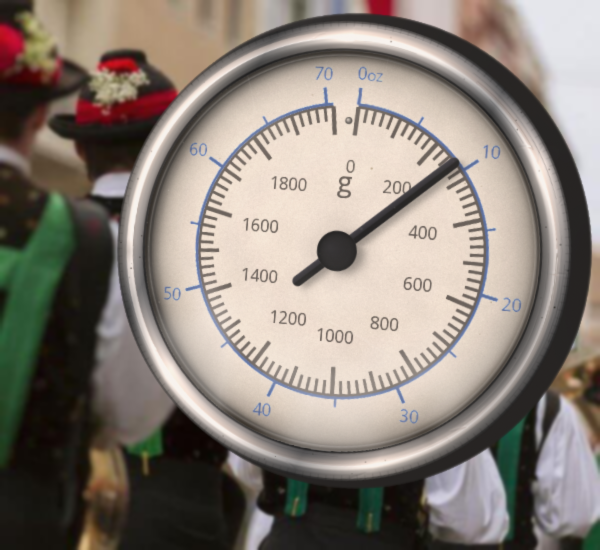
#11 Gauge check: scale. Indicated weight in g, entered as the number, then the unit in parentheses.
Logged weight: 260 (g)
